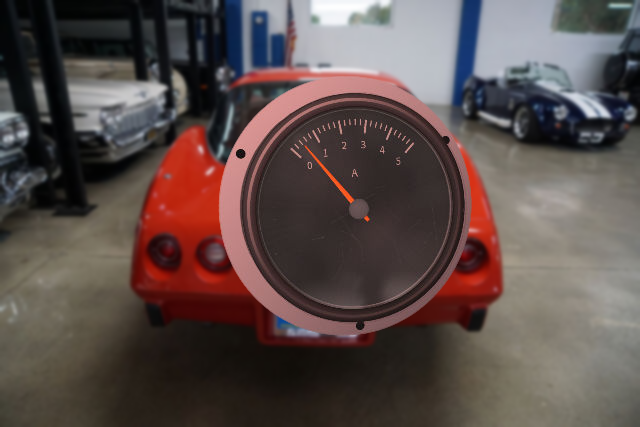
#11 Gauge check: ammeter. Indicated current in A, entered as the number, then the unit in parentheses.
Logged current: 0.4 (A)
